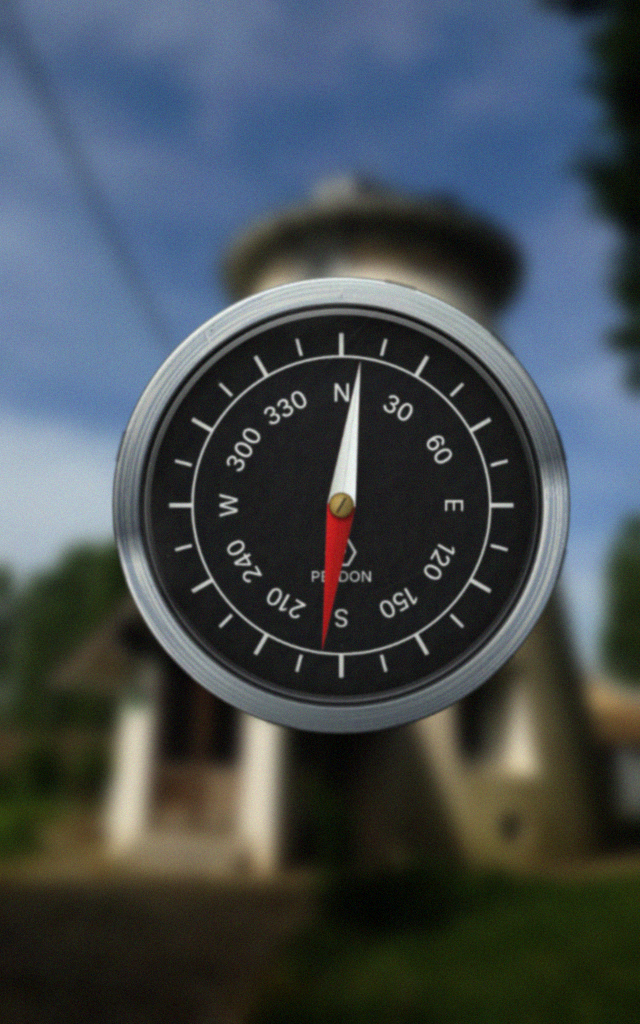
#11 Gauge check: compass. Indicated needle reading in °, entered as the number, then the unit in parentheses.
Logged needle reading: 187.5 (°)
